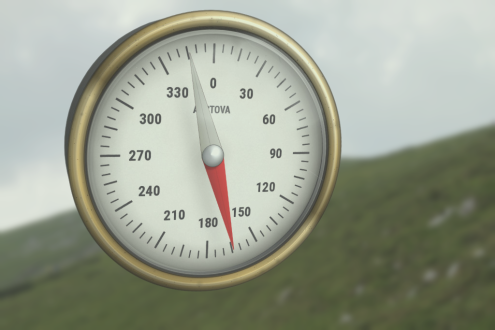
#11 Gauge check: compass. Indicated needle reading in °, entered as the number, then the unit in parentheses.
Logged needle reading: 165 (°)
